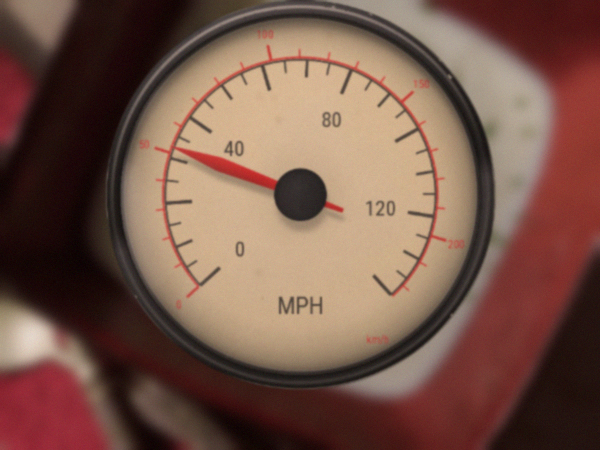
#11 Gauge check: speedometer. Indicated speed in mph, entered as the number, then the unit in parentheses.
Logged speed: 32.5 (mph)
